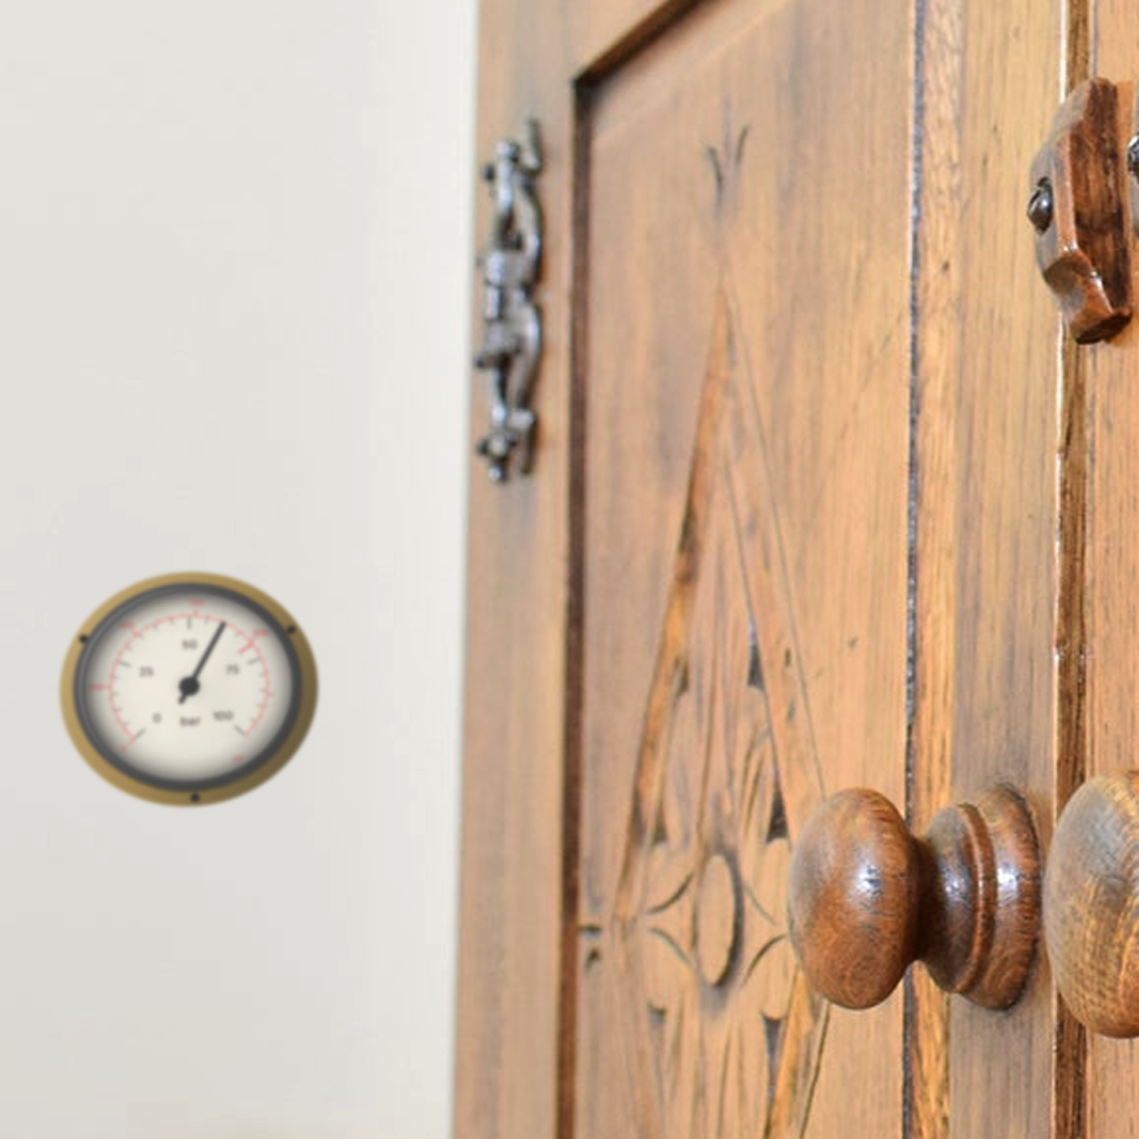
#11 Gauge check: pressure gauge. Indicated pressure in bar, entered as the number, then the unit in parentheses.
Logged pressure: 60 (bar)
